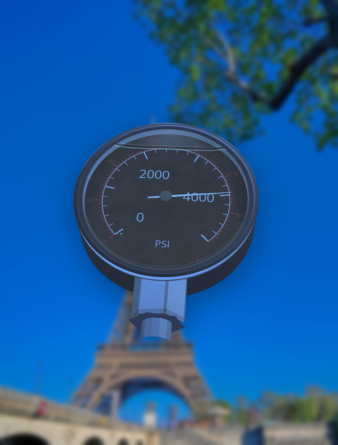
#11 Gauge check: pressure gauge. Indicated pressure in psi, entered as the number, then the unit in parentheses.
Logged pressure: 4000 (psi)
